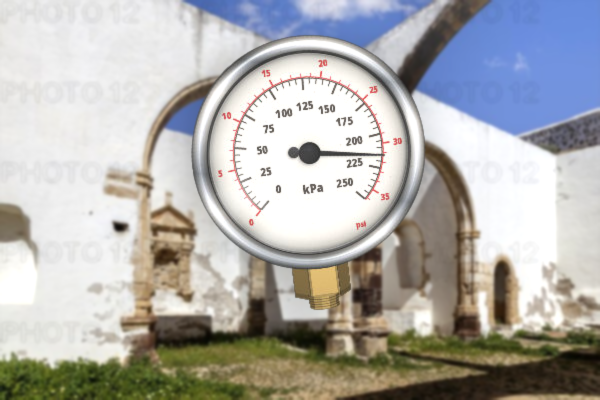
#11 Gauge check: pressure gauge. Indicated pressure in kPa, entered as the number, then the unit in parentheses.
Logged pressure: 215 (kPa)
